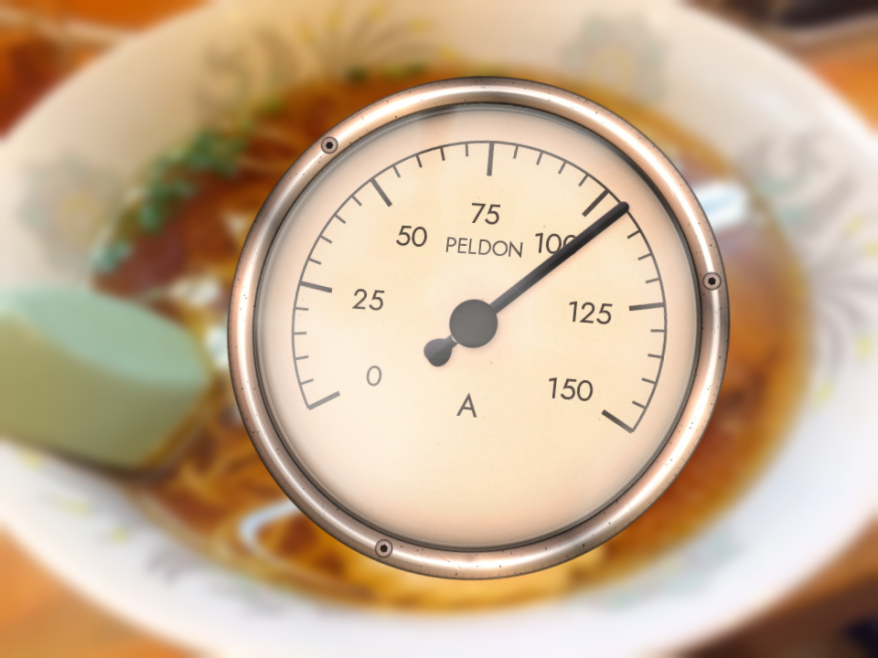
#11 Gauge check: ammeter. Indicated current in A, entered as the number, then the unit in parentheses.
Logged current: 105 (A)
